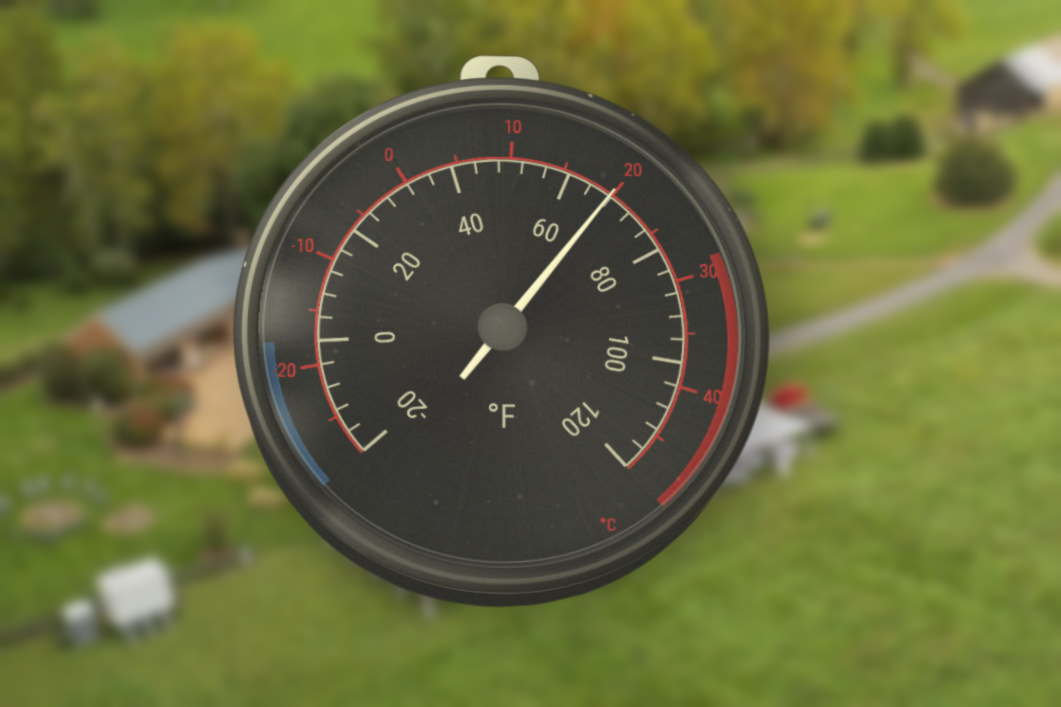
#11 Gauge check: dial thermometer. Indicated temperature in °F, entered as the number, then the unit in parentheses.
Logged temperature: 68 (°F)
